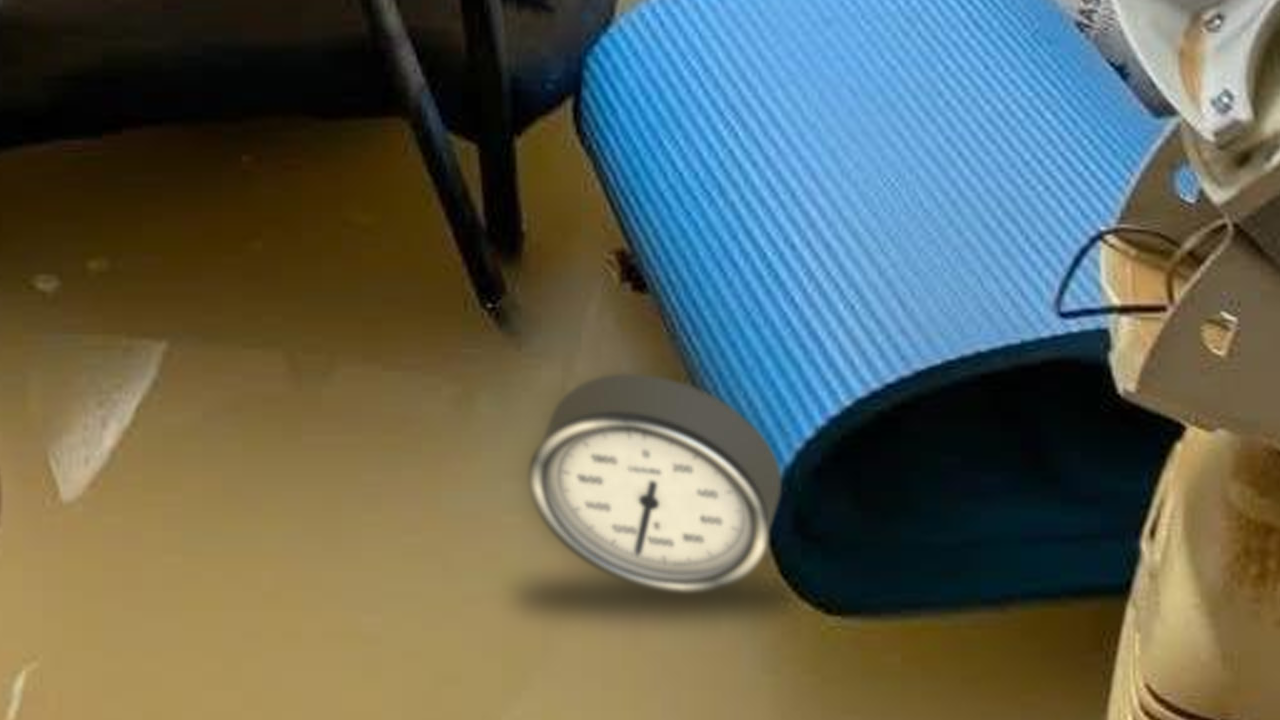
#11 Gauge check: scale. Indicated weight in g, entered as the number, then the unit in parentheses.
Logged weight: 1100 (g)
